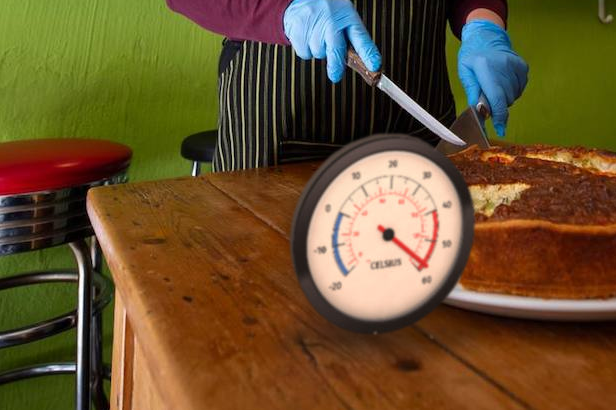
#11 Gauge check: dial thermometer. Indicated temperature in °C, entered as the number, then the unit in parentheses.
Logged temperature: 57.5 (°C)
